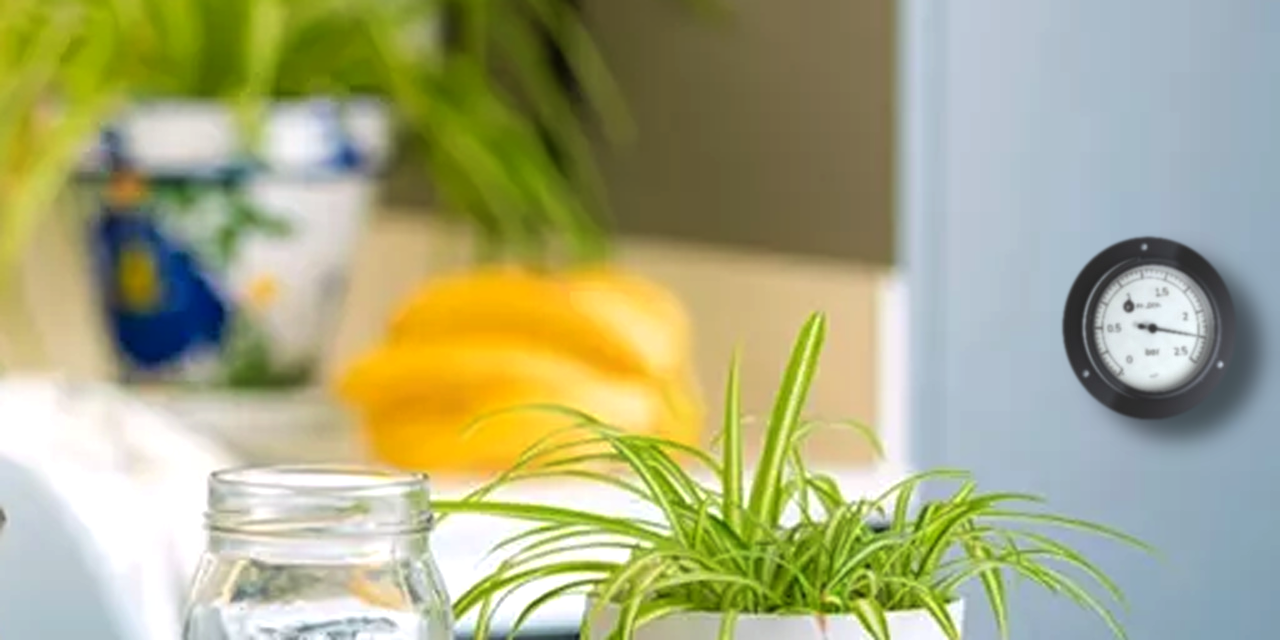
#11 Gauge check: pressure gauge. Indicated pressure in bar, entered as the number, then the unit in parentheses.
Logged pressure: 2.25 (bar)
